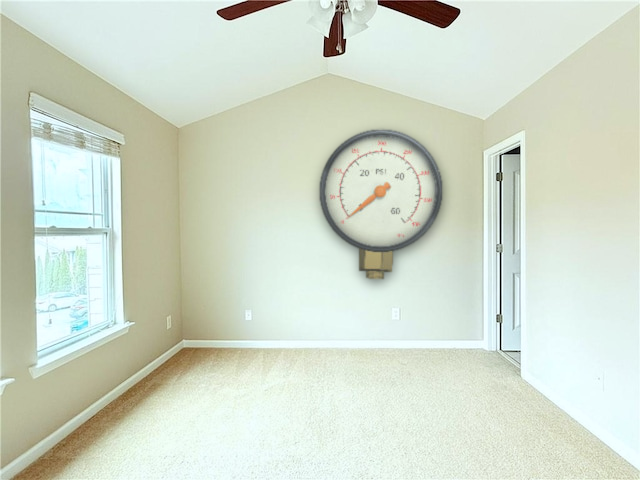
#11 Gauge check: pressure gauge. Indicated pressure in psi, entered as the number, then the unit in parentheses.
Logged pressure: 0 (psi)
